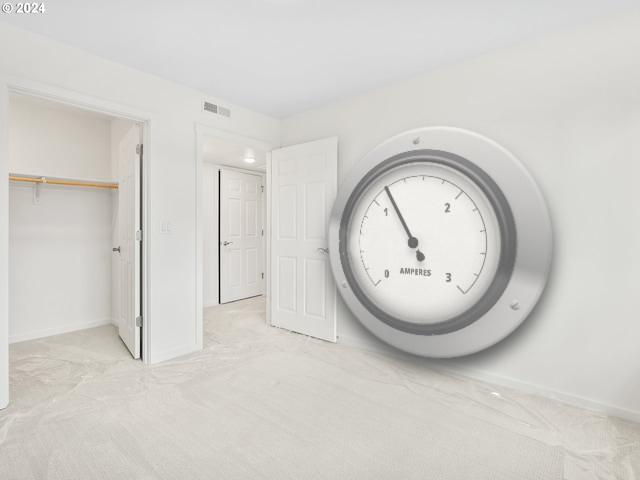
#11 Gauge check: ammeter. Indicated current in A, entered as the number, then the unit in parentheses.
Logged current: 1.2 (A)
